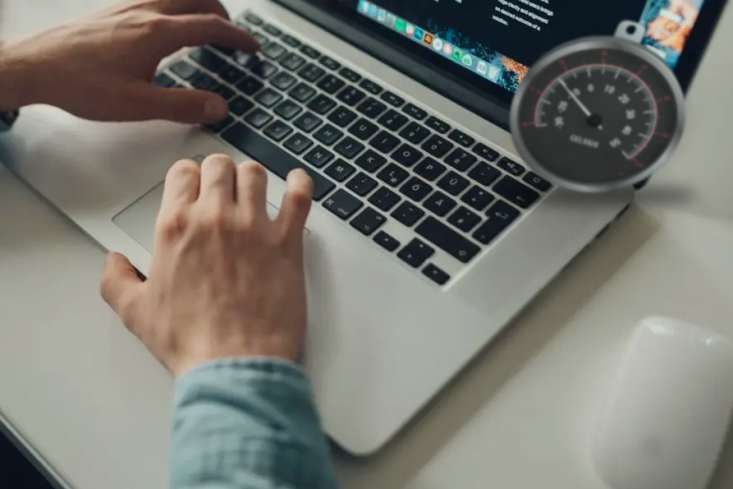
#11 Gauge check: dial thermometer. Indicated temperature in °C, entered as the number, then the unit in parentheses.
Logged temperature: -10 (°C)
